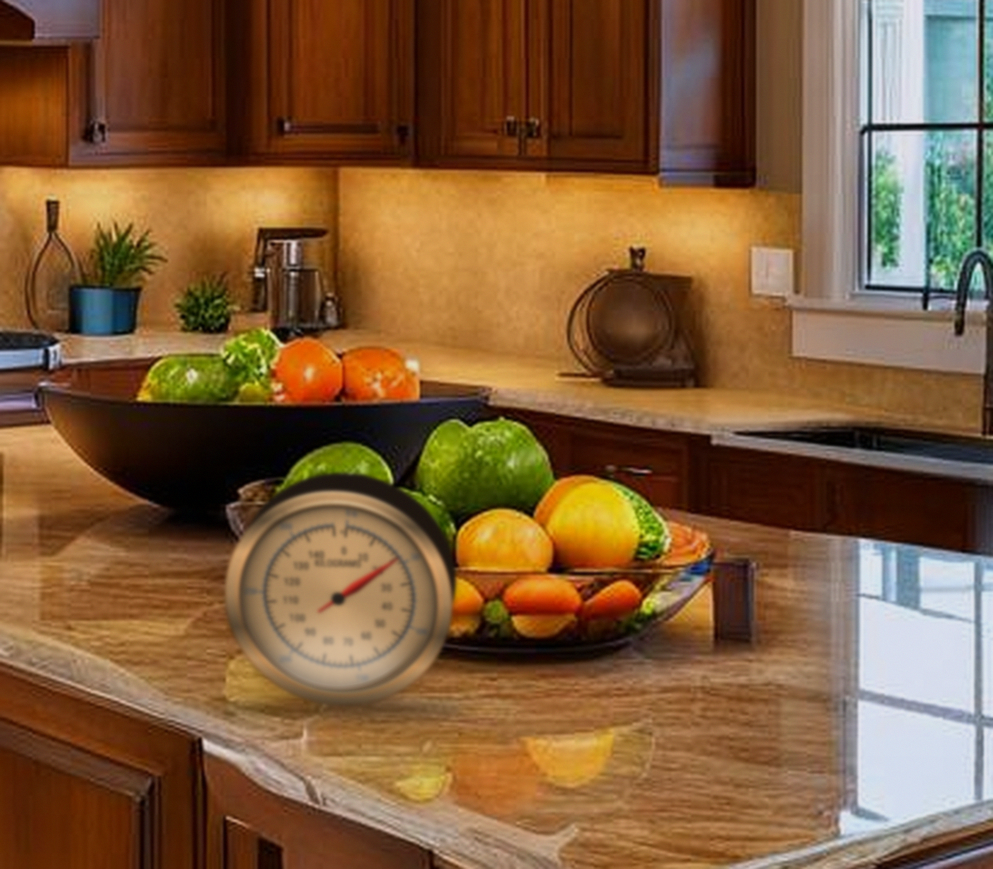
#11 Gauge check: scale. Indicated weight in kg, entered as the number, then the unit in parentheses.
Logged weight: 20 (kg)
